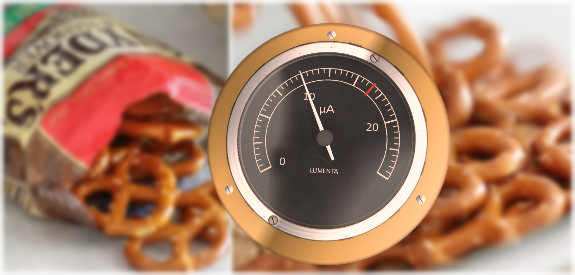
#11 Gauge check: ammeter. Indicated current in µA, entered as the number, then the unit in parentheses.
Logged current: 10 (µA)
